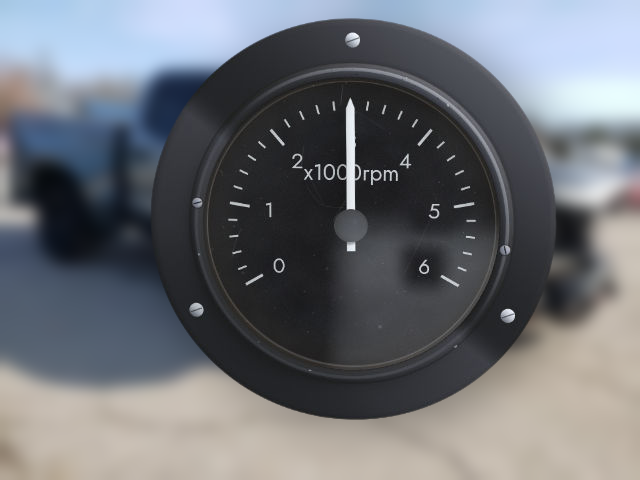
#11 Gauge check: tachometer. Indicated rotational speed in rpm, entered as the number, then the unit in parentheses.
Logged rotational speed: 3000 (rpm)
